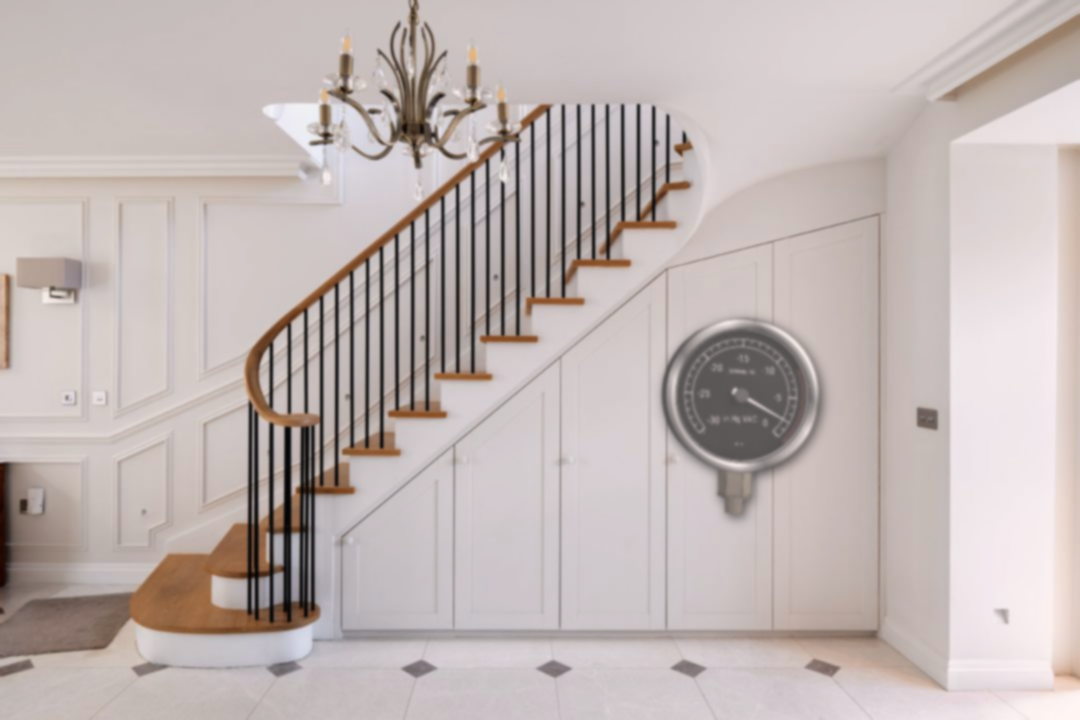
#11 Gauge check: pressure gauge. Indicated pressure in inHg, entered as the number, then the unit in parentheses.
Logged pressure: -2 (inHg)
